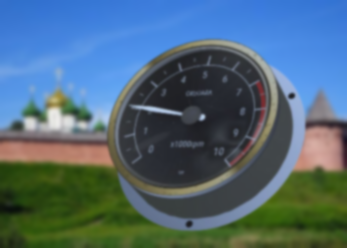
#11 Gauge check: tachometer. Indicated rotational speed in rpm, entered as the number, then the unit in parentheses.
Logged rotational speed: 2000 (rpm)
